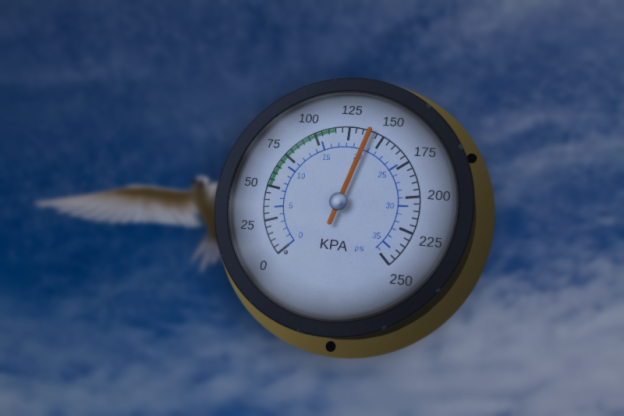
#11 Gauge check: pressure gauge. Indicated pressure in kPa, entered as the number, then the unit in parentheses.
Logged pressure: 140 (kPa)
